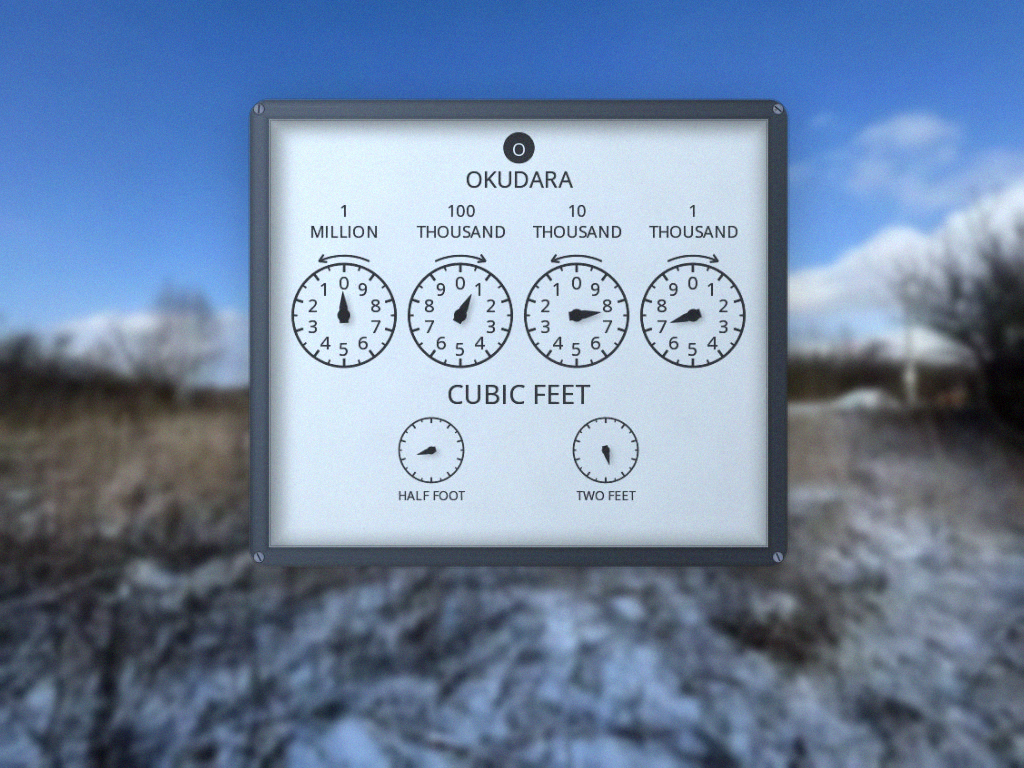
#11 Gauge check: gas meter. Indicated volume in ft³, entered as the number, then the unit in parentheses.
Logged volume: 7700 (ft³)
